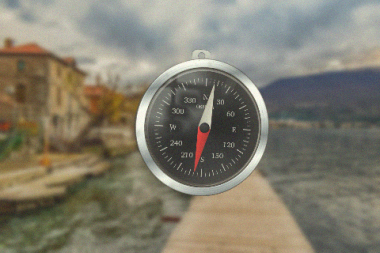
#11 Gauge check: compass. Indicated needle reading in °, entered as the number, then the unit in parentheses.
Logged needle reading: 190 (°)
